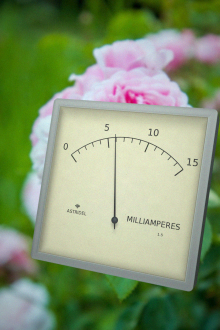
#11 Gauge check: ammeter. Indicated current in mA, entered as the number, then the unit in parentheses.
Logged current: 6 (mA)
